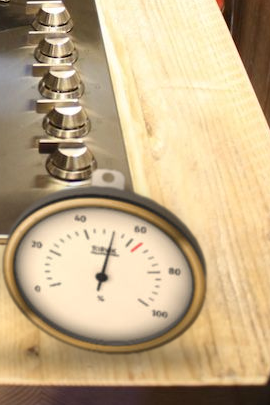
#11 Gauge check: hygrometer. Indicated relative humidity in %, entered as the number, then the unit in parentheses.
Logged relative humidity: 52 (%)
